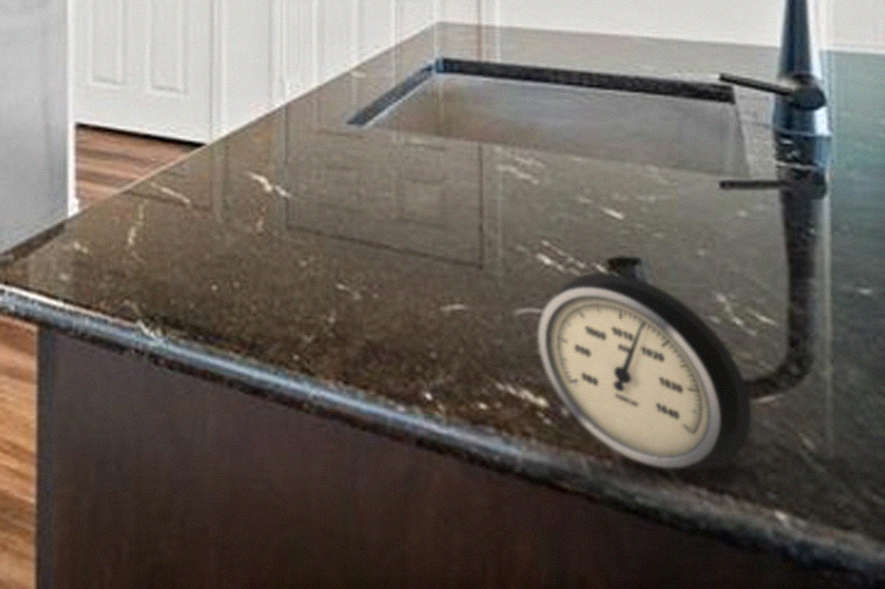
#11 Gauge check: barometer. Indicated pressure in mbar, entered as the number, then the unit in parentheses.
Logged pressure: 1015 (mbar)
